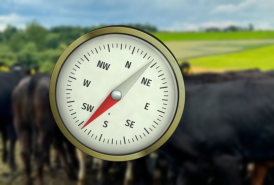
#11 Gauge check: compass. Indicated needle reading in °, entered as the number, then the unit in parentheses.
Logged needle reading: 205 (°)
